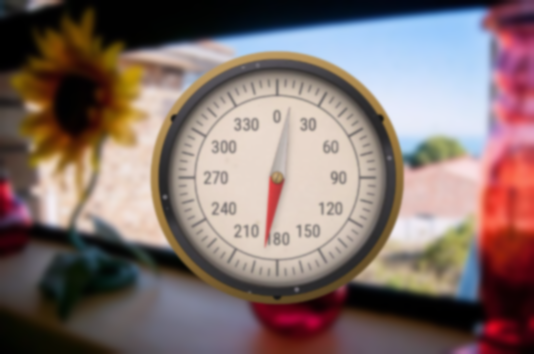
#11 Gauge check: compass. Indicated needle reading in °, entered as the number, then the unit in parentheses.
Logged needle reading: 190 (°)
